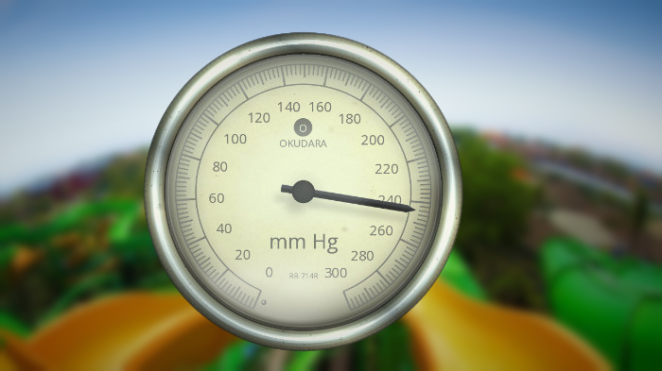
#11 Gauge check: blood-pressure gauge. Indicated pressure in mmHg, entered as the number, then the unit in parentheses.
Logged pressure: 244 (mmHg)
